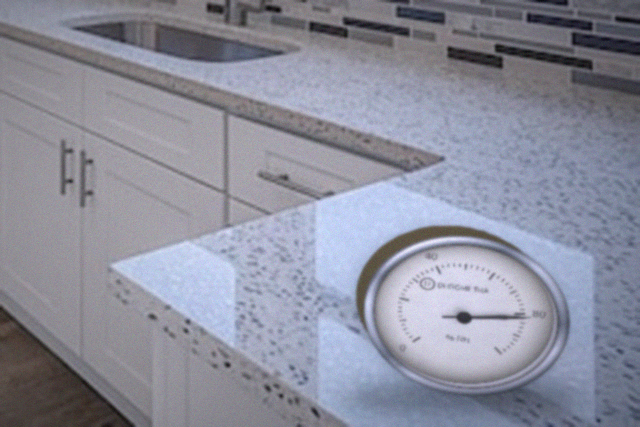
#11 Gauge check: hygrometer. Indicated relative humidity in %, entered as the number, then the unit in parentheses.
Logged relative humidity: 80 (%)
